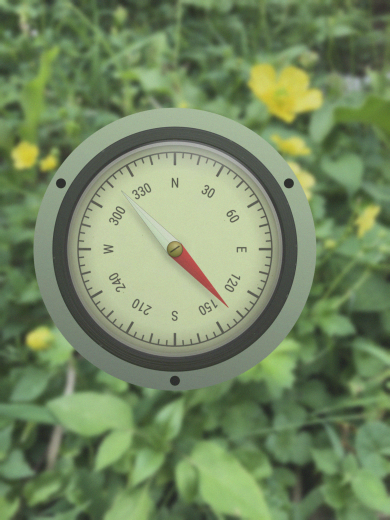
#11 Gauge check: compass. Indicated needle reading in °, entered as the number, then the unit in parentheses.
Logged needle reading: 137.5 (°)
